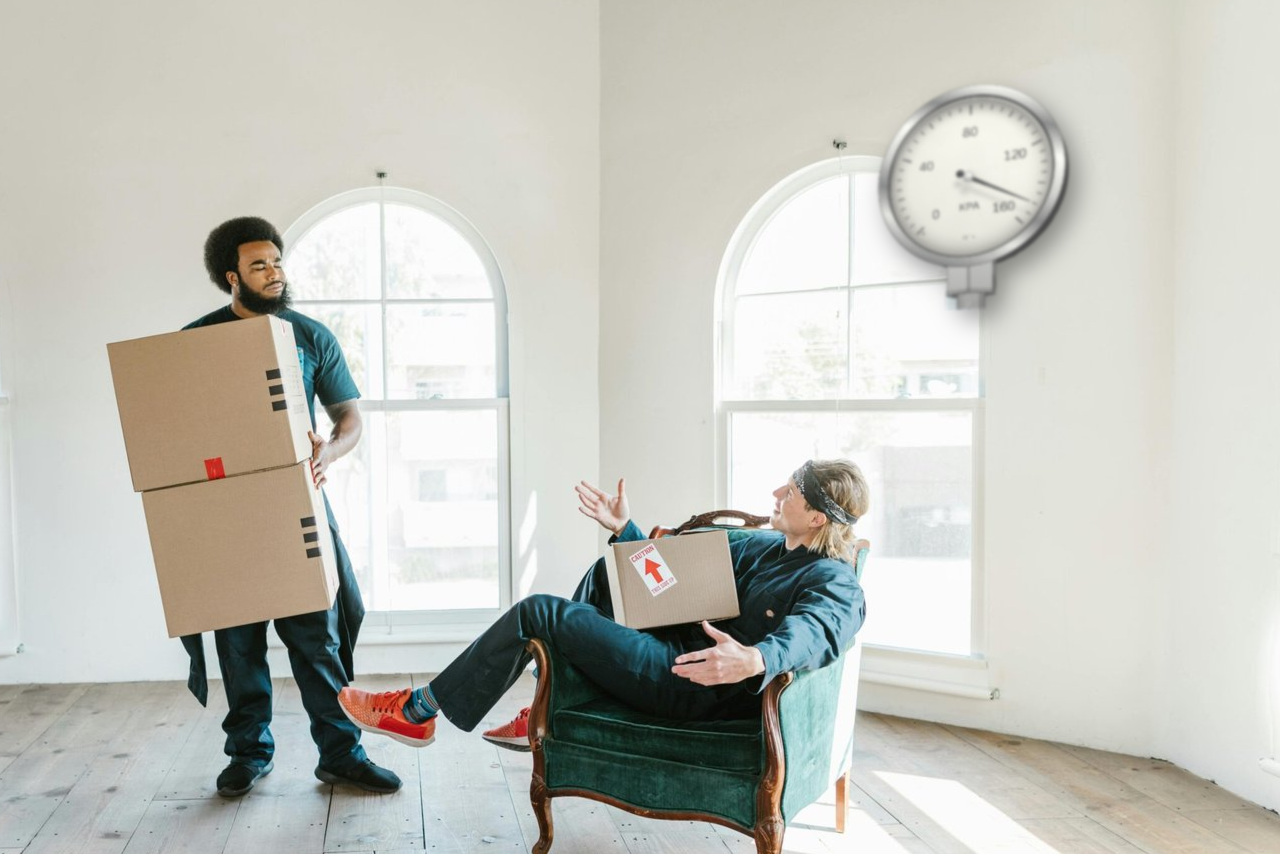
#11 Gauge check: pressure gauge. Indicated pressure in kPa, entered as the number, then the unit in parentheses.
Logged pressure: 150 (kPa)
